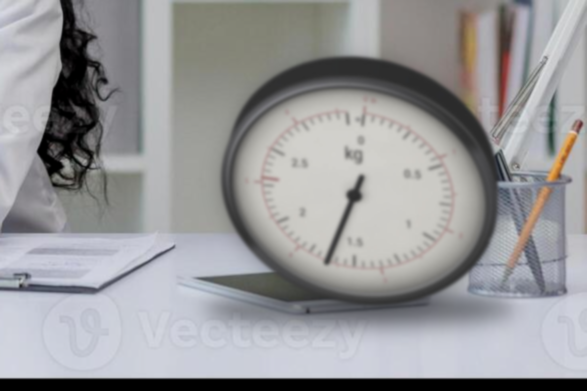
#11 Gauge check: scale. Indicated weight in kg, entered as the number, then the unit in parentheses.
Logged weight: 1.65 (kg)
